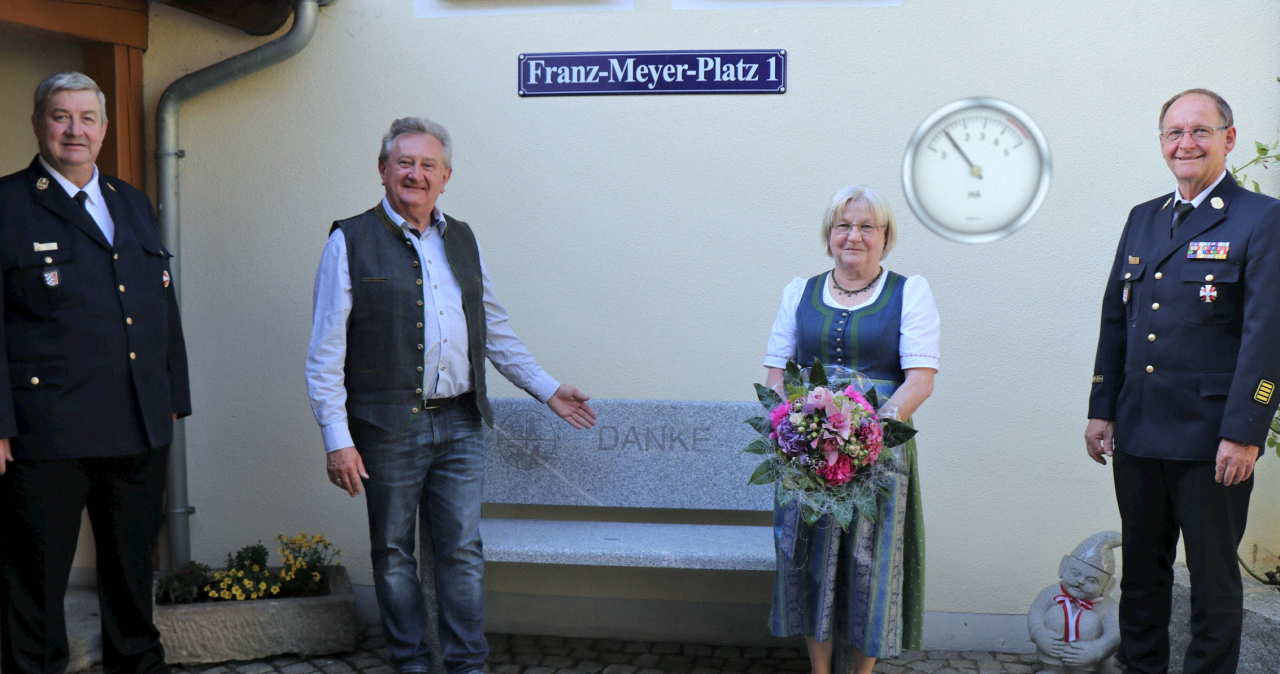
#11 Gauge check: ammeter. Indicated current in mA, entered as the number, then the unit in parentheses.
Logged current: 1 (mA)
